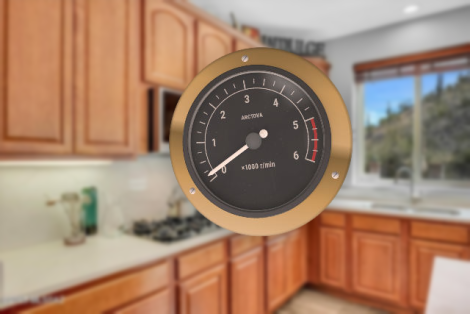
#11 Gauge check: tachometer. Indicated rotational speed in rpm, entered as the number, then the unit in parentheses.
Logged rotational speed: 125 (rpm)
